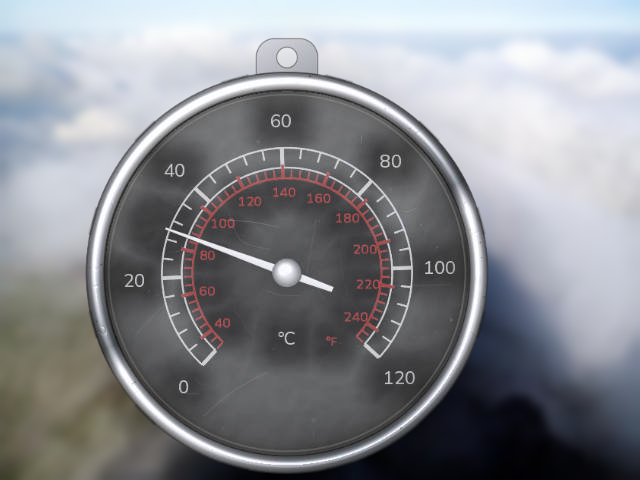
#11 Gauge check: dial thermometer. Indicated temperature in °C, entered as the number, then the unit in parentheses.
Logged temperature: 30 (°C)
